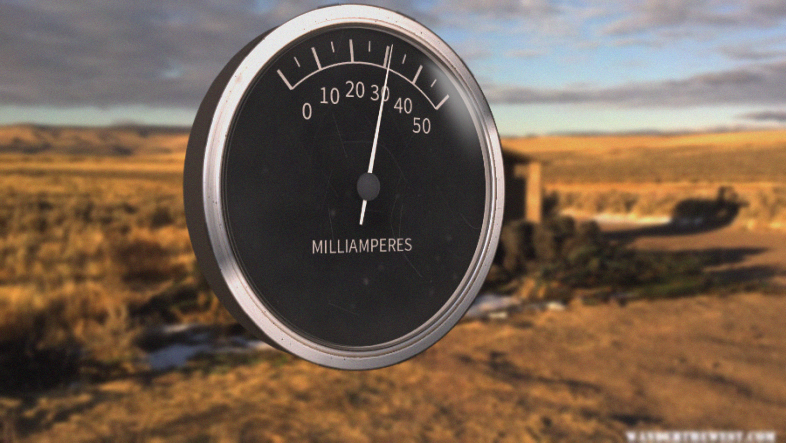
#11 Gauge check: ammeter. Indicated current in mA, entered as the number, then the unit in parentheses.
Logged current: 30 (mA)
